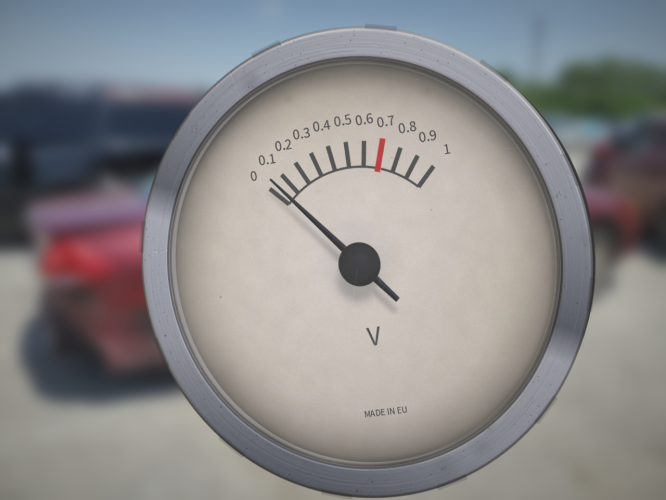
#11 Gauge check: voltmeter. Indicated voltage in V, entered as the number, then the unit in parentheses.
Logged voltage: 0.05 (V)
